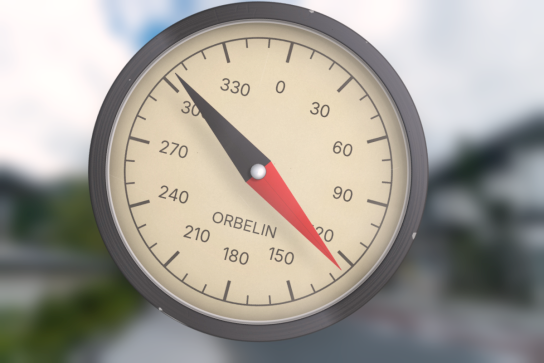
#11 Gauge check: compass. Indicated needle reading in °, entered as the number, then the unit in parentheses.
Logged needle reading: 125 (°)
